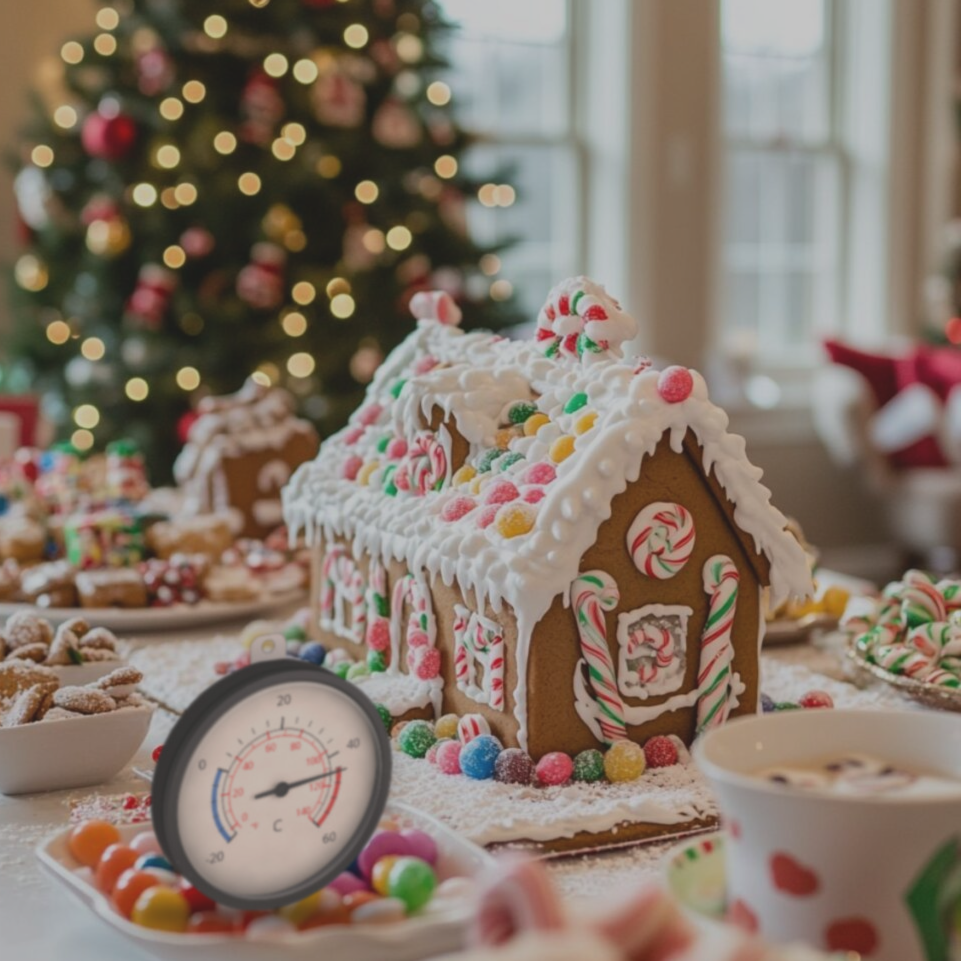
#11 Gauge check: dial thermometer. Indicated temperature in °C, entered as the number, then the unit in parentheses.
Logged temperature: 44 (°C)
